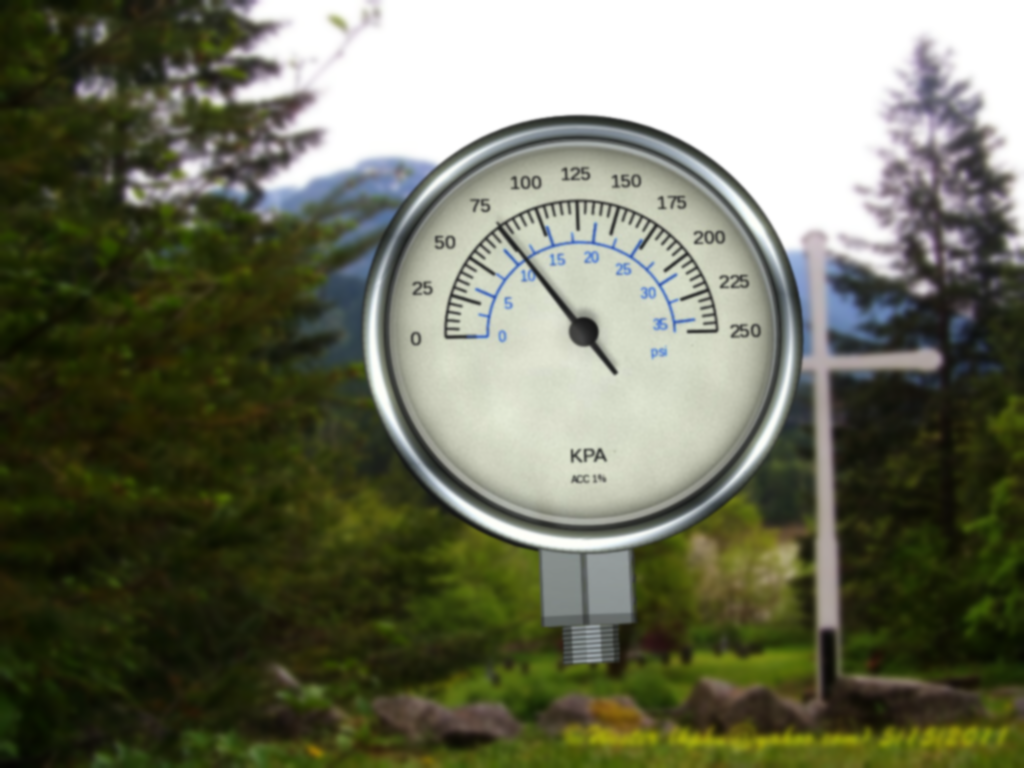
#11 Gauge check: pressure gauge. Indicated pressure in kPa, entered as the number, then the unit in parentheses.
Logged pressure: 75 (kPa)
